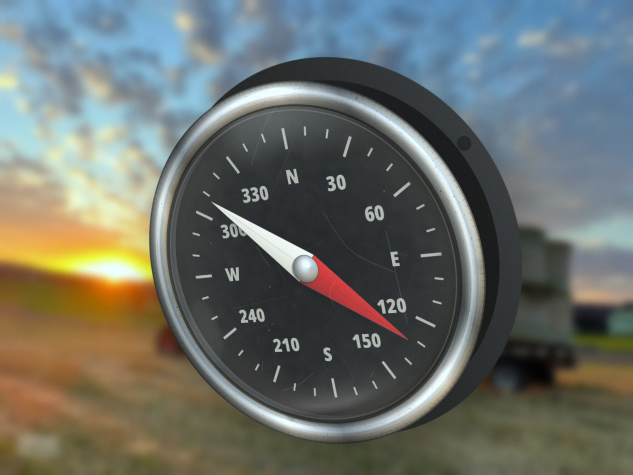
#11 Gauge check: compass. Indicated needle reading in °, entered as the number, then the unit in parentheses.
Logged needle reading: 130 (°)
